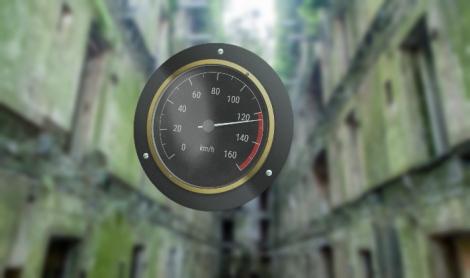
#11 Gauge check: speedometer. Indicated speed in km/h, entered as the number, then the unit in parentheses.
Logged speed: 125 (km/h)
